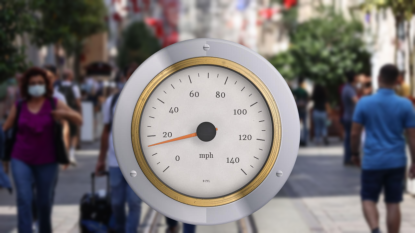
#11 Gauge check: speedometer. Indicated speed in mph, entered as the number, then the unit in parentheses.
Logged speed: 15 (mph)
